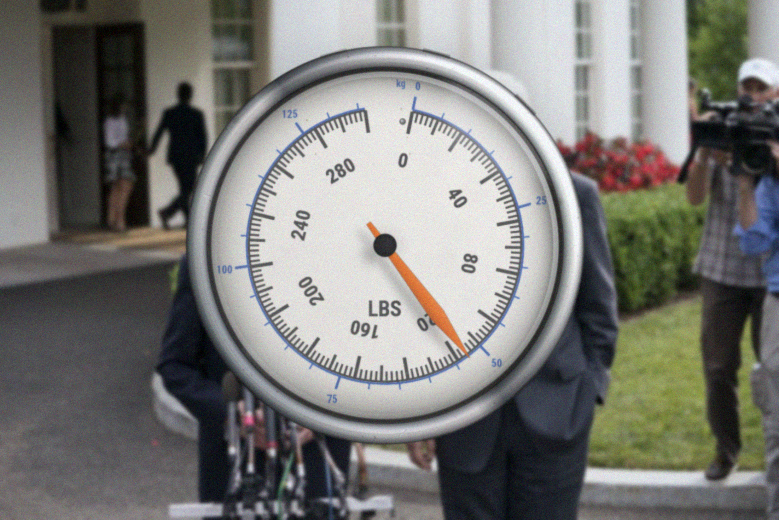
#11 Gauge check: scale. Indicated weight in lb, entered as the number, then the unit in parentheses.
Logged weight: 116 (lb)
